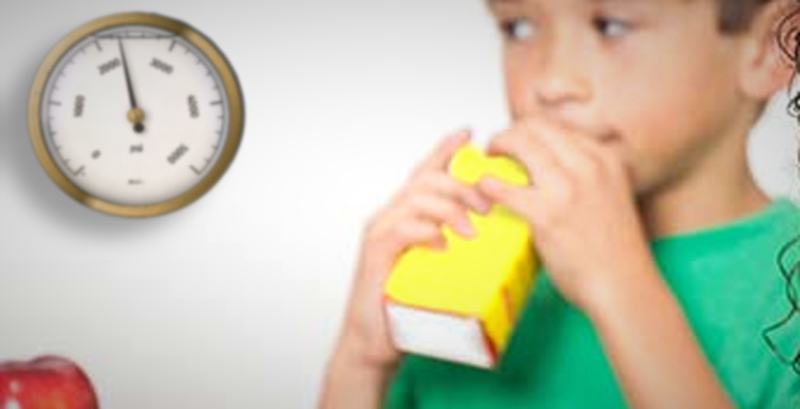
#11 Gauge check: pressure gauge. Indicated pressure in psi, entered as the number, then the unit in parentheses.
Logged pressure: 2300 (psi)
